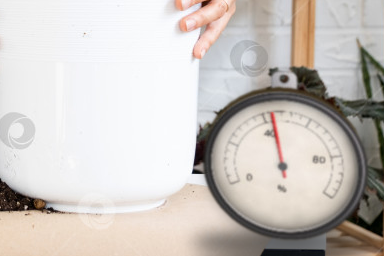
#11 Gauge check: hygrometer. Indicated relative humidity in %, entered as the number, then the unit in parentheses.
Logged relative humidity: 44 (%)
